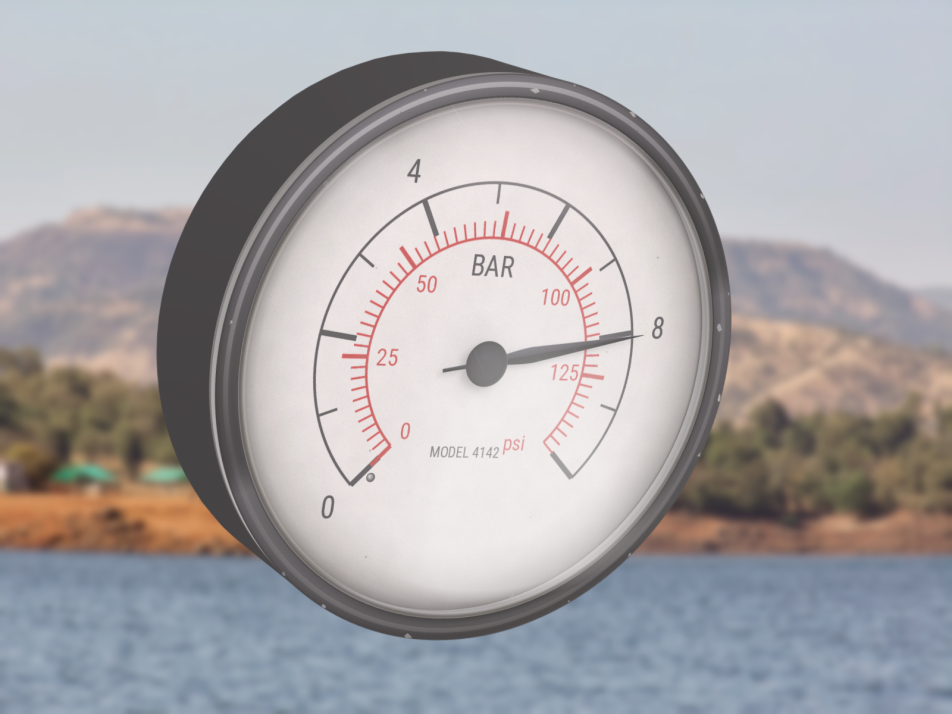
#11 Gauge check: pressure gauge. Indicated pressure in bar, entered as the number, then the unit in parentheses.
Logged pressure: 8 (bar)
